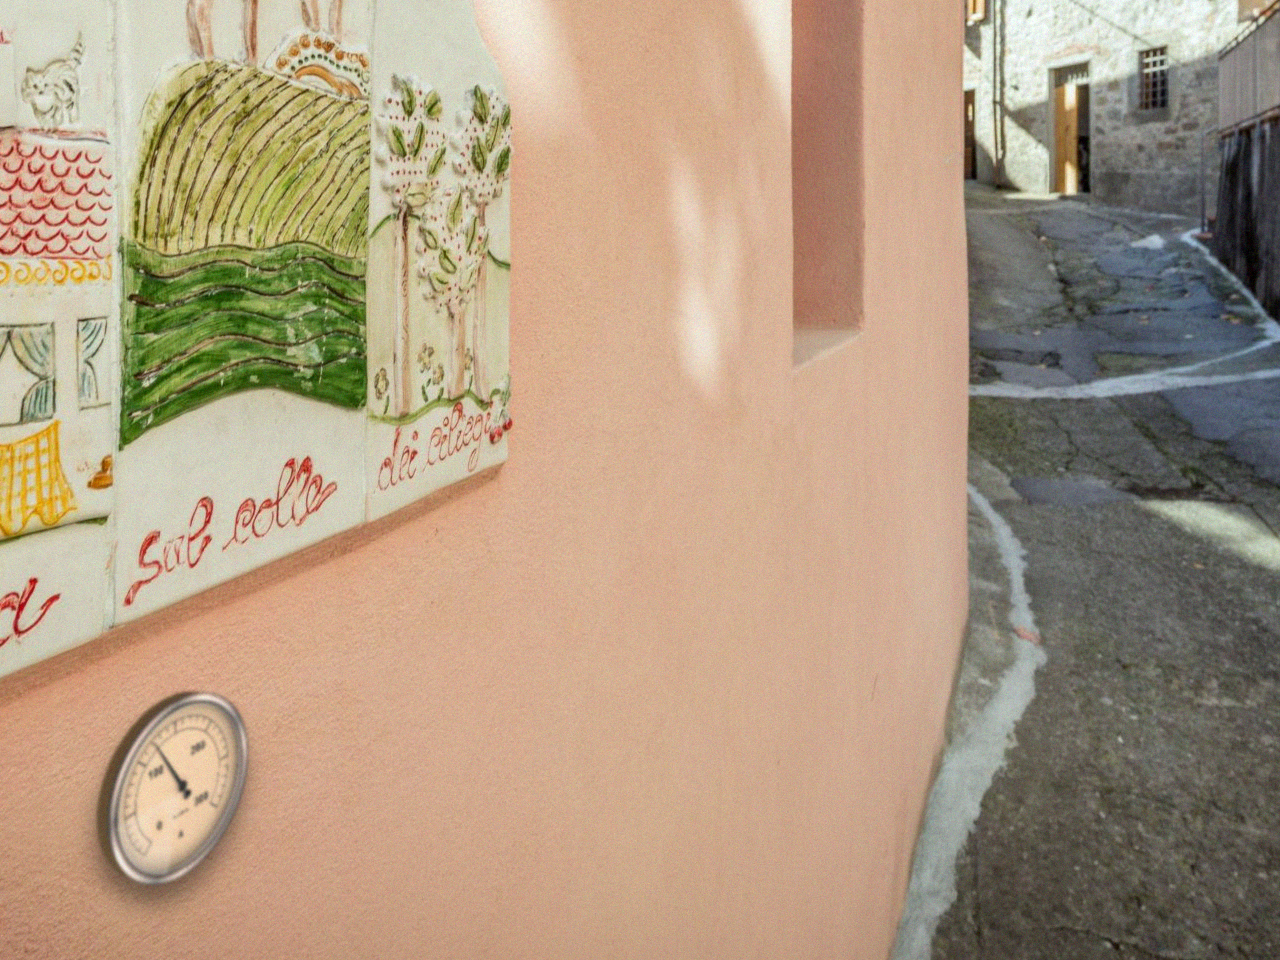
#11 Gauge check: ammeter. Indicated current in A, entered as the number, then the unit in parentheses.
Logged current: 120 (A)
